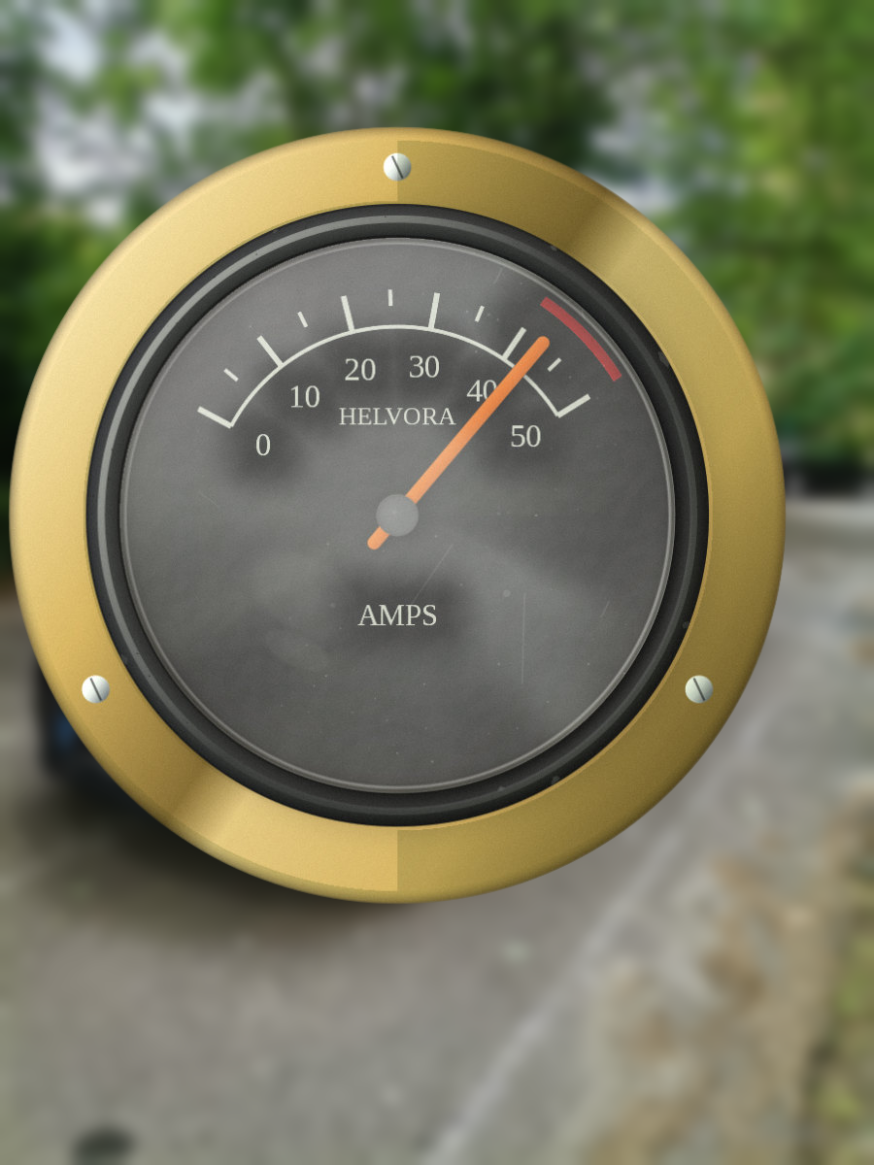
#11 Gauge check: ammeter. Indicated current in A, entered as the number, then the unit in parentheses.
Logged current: 42.5 (A)
